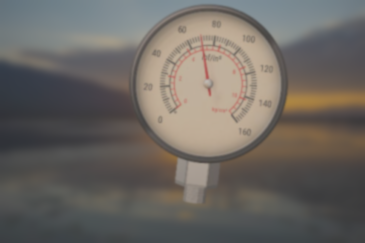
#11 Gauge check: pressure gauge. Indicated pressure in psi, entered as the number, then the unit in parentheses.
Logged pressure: 70 (psi)
